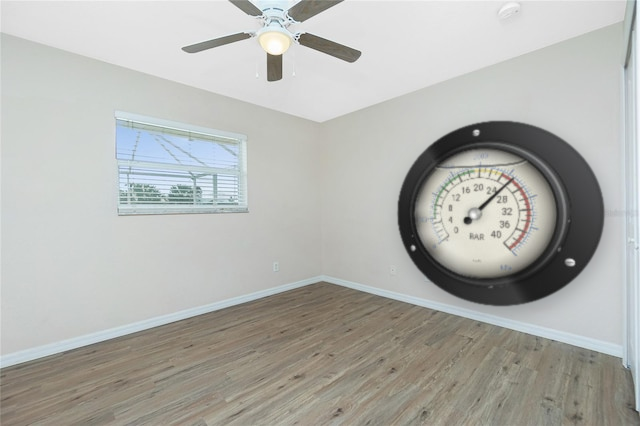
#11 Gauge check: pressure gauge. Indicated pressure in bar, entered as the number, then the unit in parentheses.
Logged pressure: 26 (bar)
